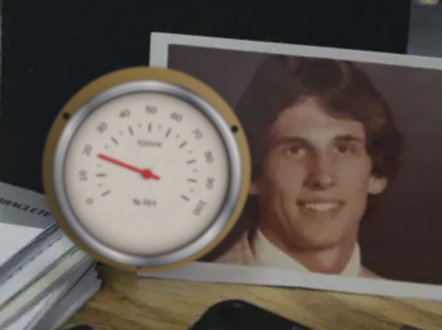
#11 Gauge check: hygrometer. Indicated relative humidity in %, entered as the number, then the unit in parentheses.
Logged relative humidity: 20 (%)
